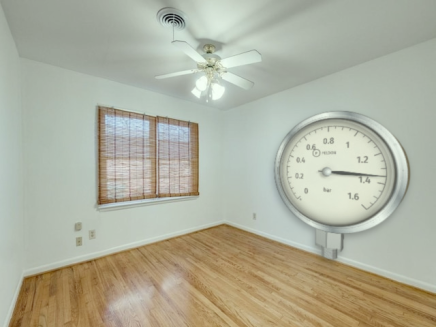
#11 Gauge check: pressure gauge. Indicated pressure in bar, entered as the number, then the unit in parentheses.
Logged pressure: 1.35 (bar)
